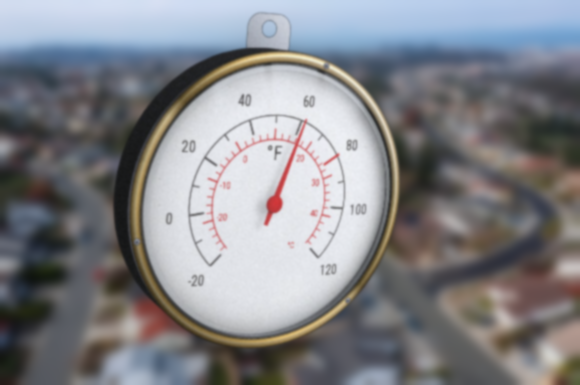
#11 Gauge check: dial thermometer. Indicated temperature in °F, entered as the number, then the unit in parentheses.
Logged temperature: 60 (°F)
